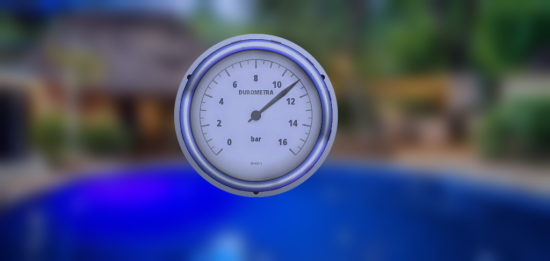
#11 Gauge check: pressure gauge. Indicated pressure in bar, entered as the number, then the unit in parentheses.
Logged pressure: 11 (bar)
